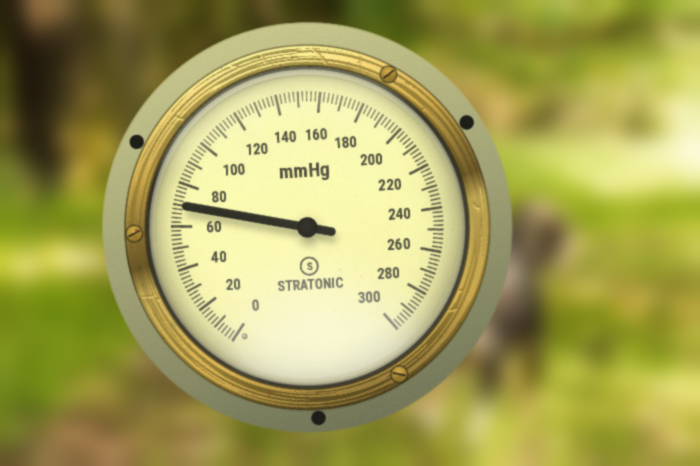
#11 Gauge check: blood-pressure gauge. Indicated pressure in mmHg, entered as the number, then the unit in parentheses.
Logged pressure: 70 (mmHg)
